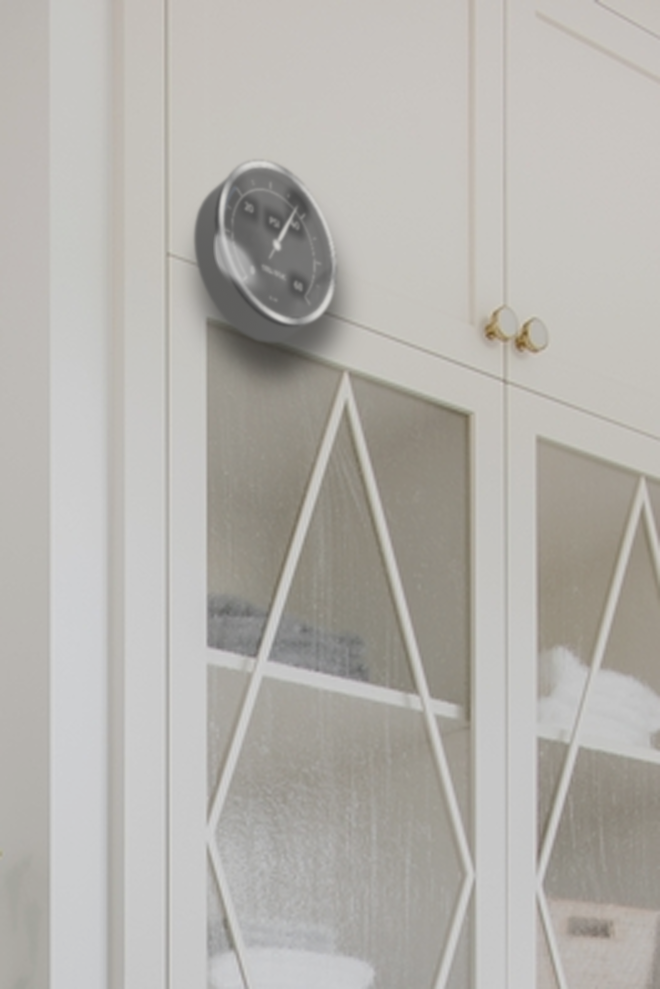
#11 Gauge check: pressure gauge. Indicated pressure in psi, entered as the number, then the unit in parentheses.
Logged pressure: 37.5 (psi)
